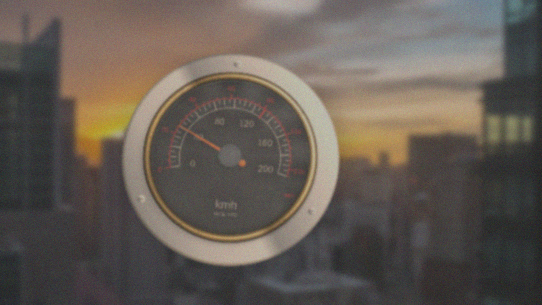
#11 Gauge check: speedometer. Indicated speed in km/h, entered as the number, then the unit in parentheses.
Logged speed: 40 (km/h)
